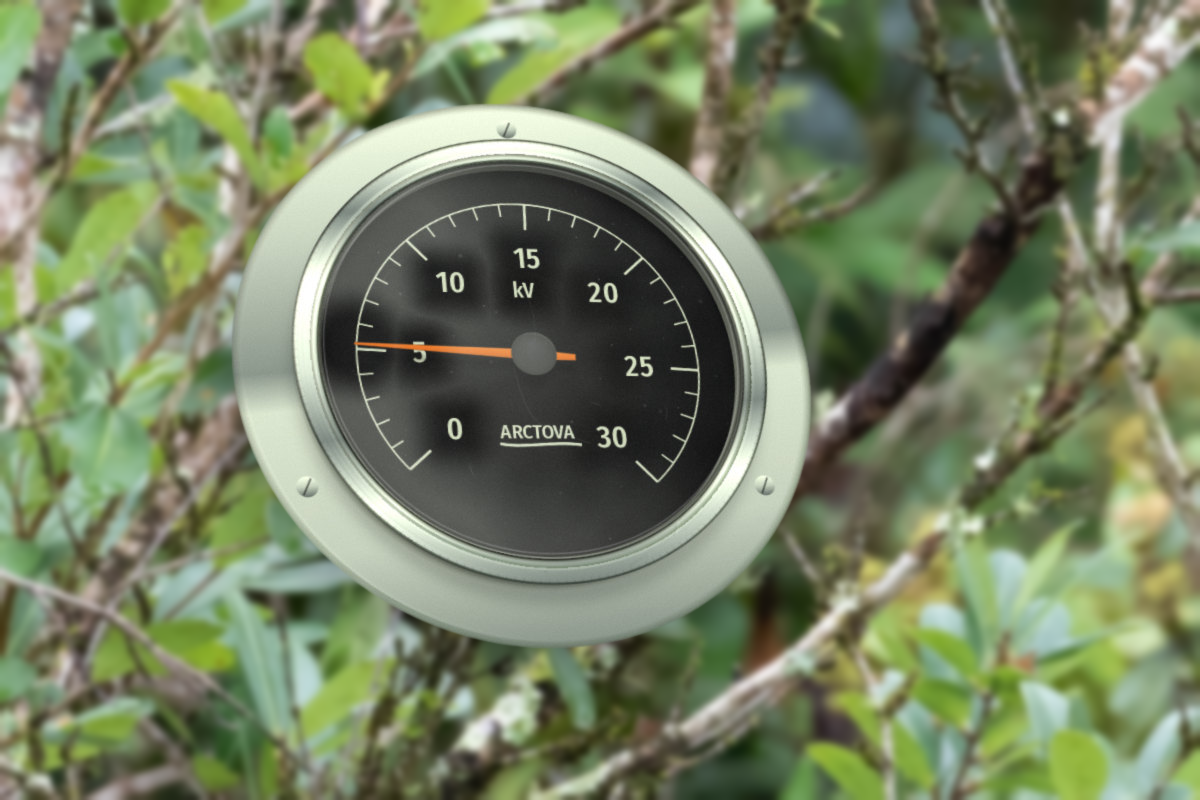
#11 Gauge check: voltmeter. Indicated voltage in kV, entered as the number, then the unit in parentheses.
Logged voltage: 5 (kV)
